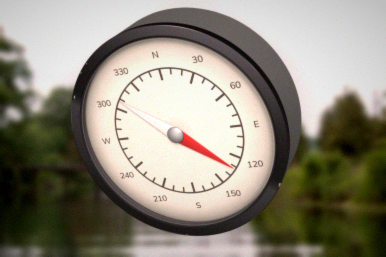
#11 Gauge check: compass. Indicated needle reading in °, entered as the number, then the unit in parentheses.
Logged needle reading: 130 (°)
